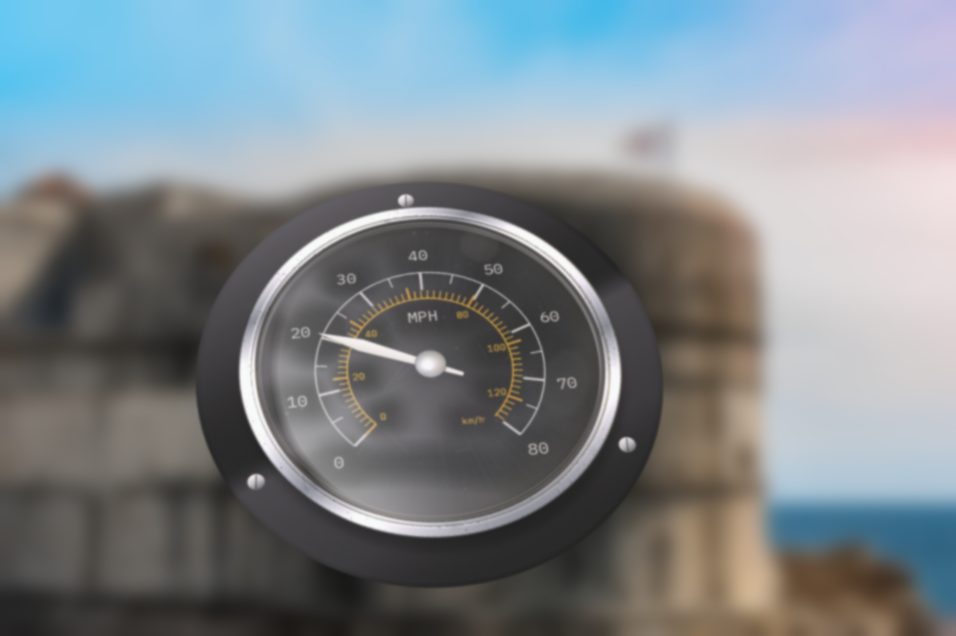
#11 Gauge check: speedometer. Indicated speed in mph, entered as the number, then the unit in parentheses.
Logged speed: 20 (mph)
